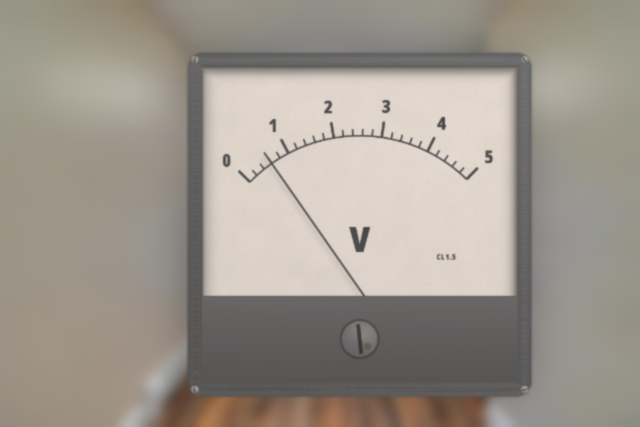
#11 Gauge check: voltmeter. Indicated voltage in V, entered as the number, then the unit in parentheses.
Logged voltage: 0.6 (V)
